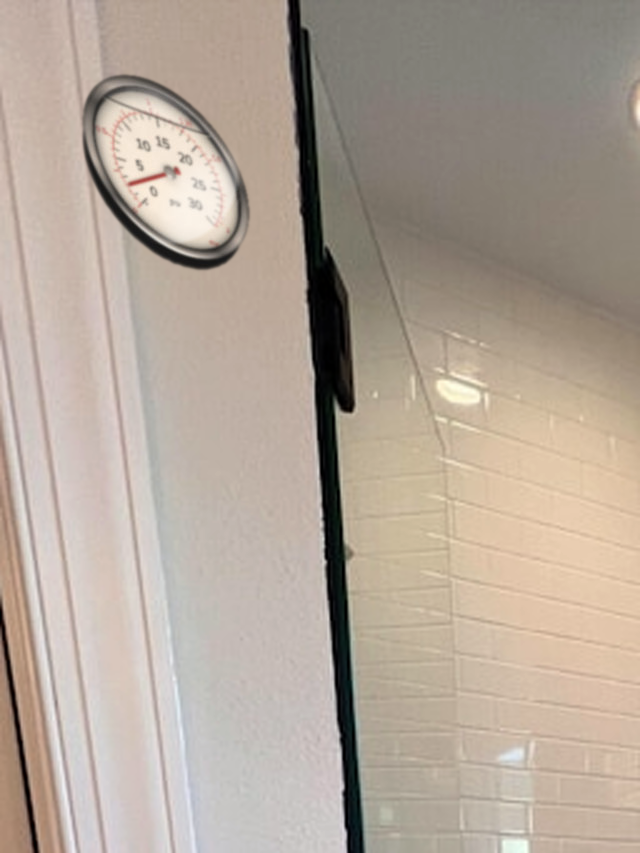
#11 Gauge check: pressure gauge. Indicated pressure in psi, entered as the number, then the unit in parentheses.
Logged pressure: 2 (psi)
